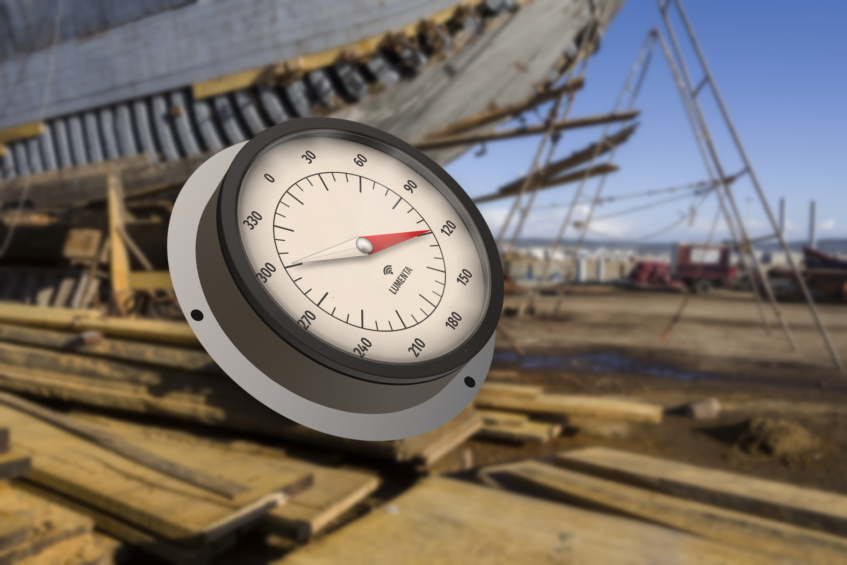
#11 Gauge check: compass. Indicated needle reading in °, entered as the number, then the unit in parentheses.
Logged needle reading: 120 (°)
